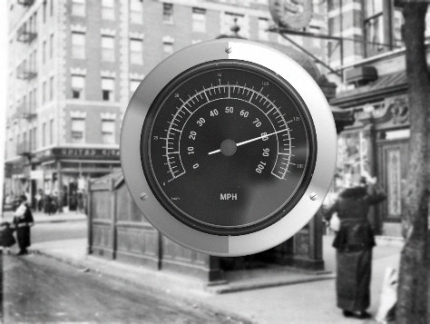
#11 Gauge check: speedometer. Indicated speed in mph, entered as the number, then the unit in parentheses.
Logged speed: 80 (mph)
